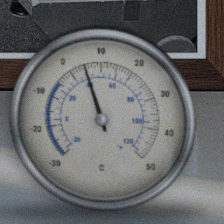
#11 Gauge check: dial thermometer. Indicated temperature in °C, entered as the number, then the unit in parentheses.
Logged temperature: 5 (°C)
